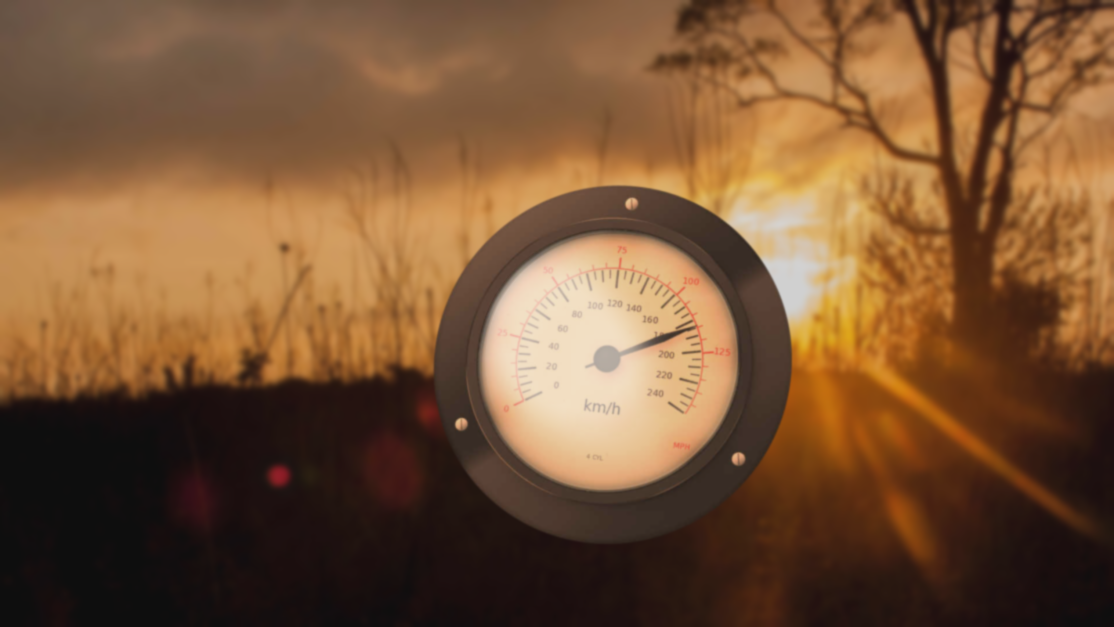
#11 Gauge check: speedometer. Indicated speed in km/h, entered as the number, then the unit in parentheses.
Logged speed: 185 (km/h)
